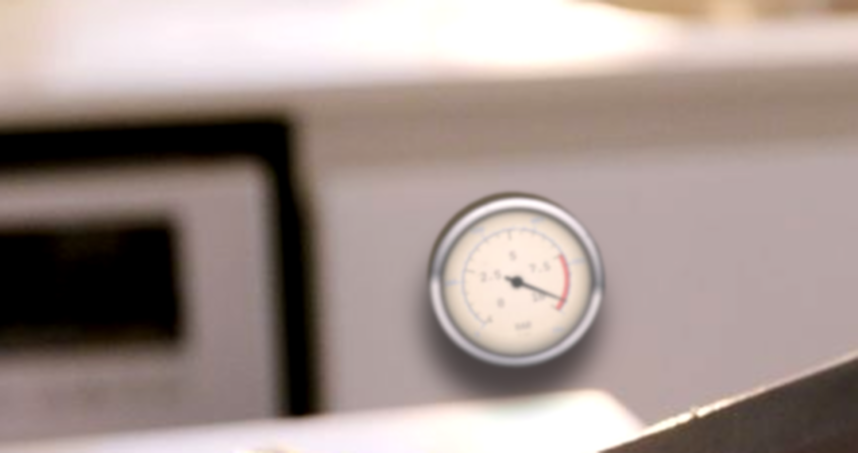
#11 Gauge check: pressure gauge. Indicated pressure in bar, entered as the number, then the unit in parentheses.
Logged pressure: 9.5 (bar)
